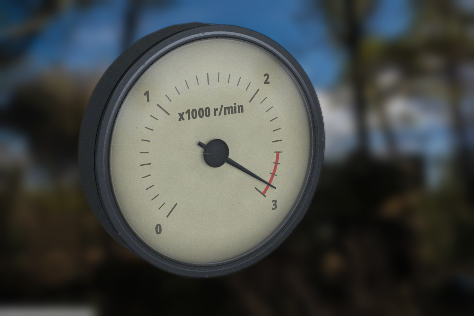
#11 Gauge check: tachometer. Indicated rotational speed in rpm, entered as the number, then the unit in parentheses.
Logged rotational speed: 2900 (rpm)
